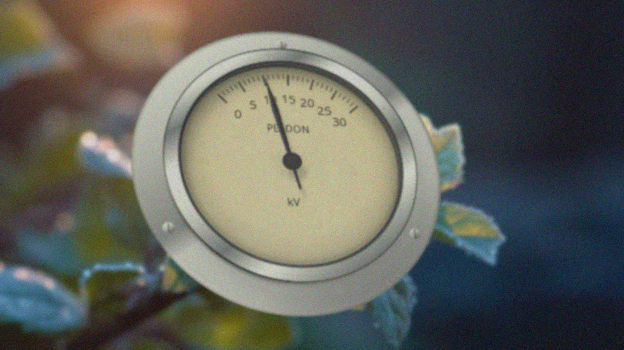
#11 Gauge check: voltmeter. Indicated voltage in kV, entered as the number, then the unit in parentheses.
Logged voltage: 10 (kV)
